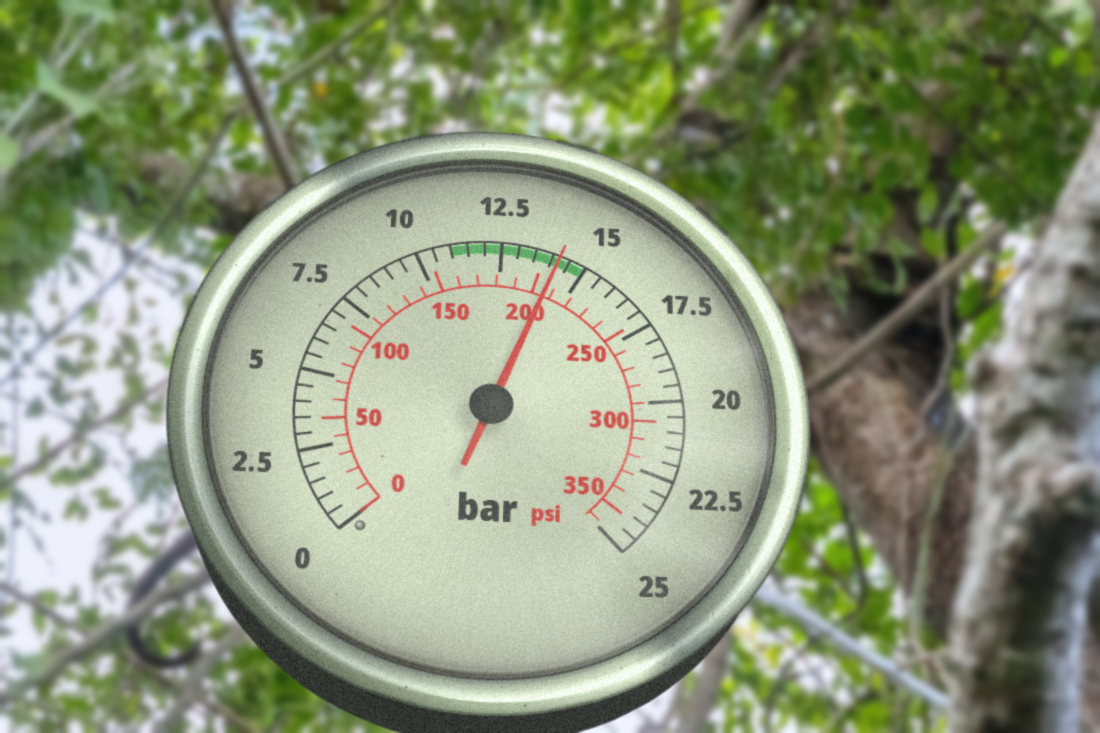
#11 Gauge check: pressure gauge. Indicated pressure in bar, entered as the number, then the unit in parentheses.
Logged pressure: 14.25 (bar)
